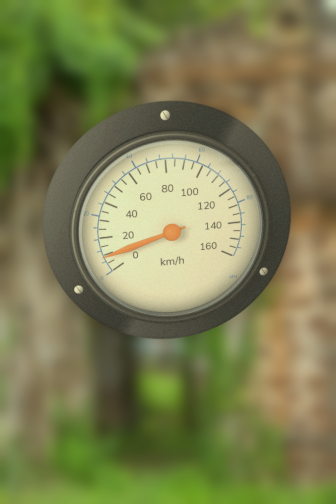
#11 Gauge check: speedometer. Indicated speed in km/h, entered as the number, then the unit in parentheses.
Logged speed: 10 (km/h)
